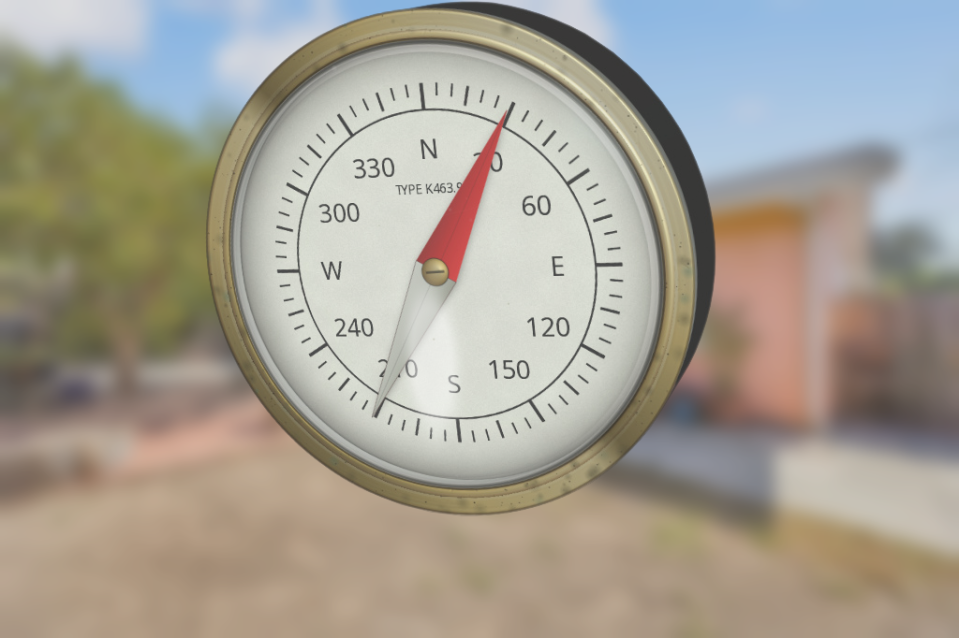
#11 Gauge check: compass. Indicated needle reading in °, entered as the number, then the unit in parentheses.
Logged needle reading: 30 (°)
